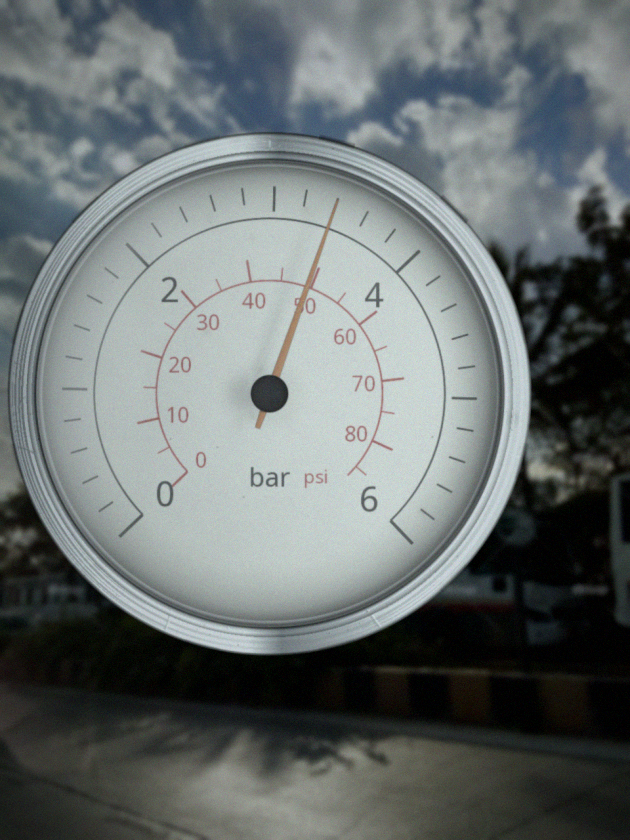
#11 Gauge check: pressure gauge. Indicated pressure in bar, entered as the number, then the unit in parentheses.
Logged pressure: 3.4 (bar)
